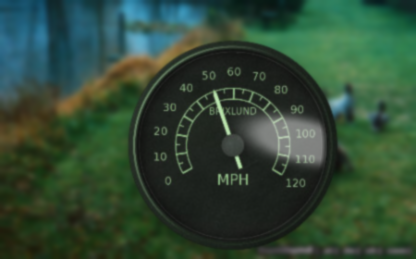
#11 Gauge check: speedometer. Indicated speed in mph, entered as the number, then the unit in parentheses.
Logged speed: 50 (mph)
